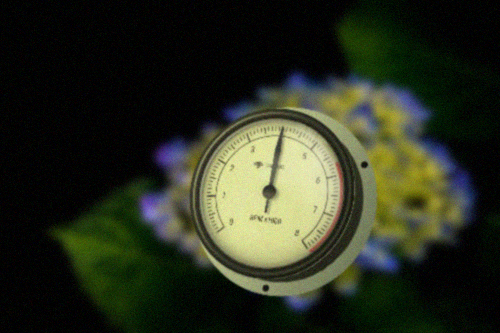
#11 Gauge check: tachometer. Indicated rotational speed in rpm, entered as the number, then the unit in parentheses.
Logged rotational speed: 4000 (rpm)
